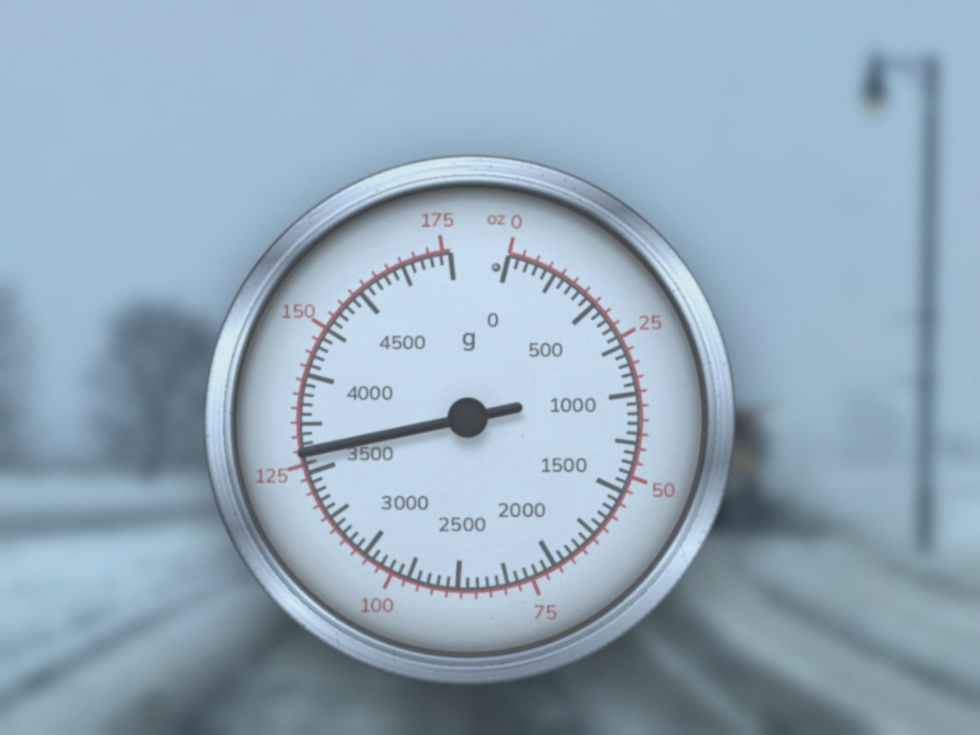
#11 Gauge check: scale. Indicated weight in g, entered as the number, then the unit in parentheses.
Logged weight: 3600 (g)
